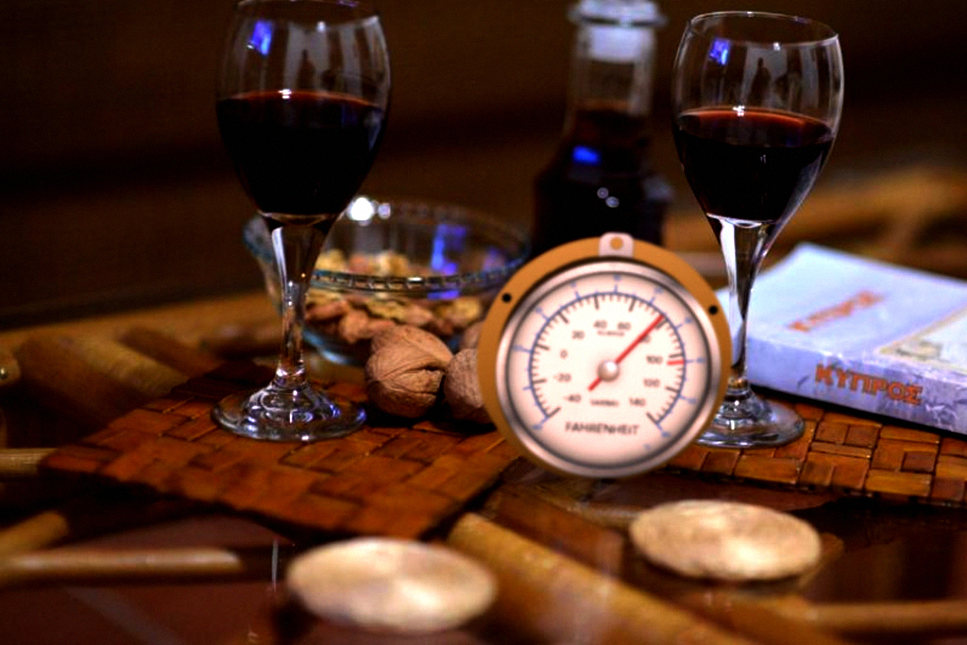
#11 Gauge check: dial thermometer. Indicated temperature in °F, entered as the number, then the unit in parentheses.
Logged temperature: 76 (°F)
